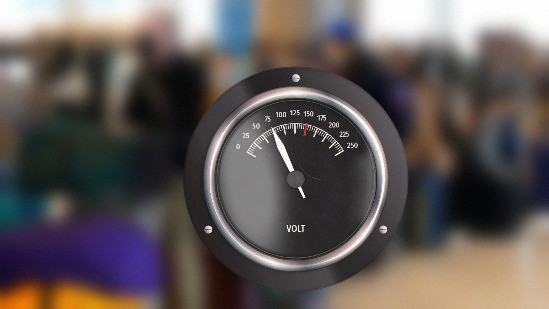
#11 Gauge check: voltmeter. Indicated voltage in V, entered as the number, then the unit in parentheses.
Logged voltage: 75 (V)
